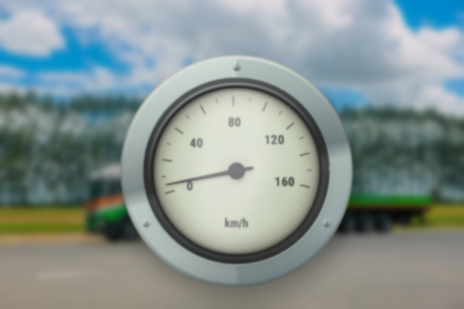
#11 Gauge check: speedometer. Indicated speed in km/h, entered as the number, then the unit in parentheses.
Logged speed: 5 (km/h)
